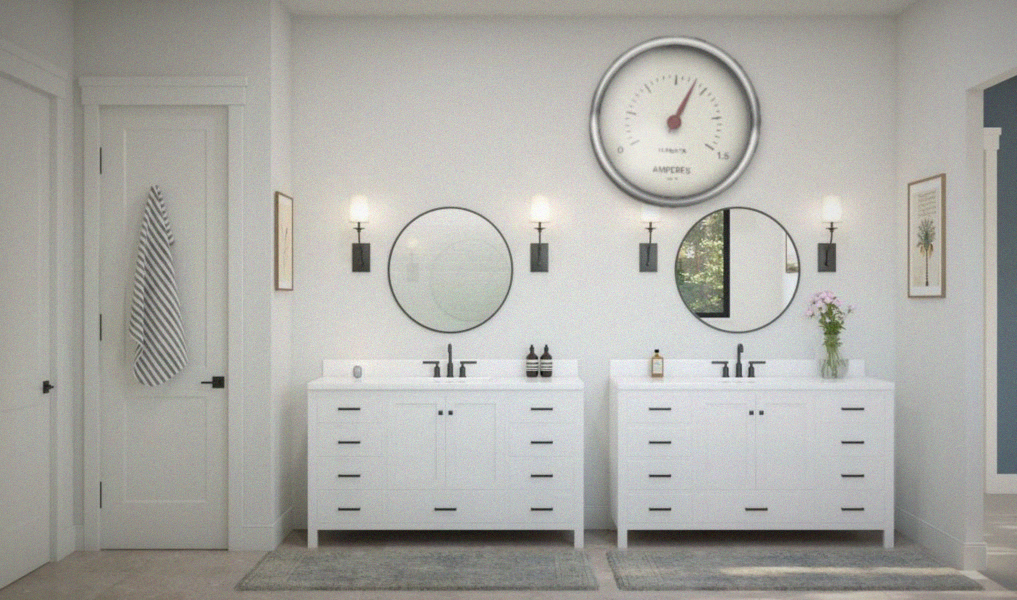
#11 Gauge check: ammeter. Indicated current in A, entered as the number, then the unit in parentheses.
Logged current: 0.9 (A)
